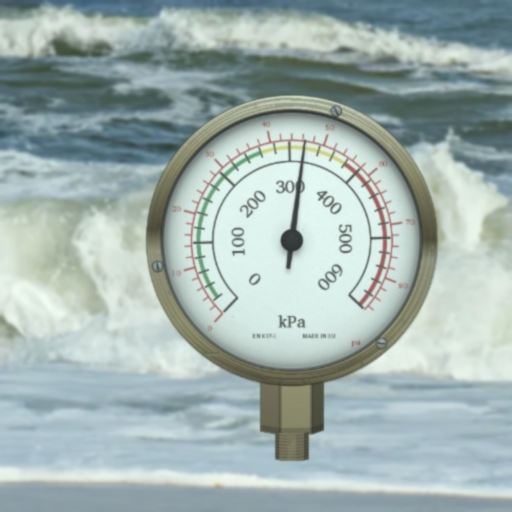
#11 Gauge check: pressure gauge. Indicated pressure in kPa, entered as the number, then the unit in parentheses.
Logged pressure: 320 (kPa)
